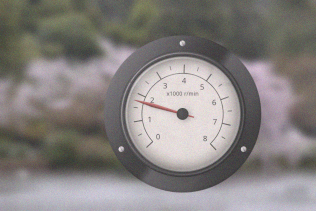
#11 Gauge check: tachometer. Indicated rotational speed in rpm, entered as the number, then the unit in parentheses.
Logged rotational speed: 1750 (rpm)
